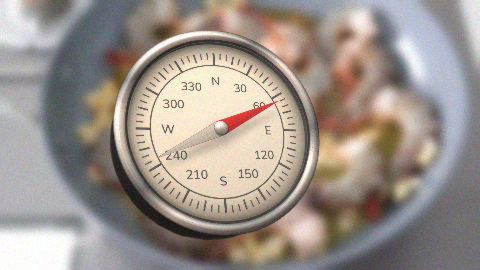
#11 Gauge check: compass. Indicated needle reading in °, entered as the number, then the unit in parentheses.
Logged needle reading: 65 (°)
